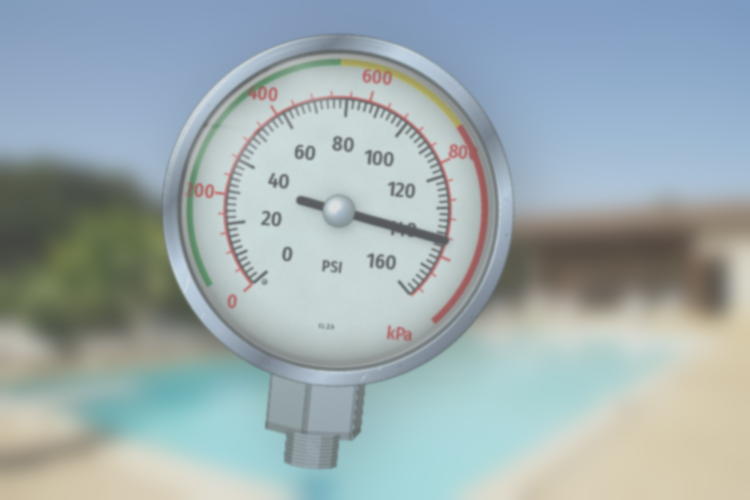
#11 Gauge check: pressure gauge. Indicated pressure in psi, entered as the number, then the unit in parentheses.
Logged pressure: 140 (psi)
